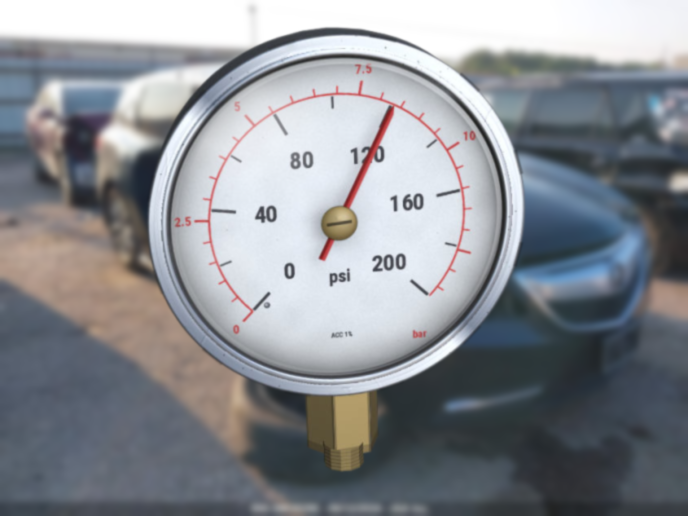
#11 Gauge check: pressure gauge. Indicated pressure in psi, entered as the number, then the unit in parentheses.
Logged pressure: 120 (psi)
